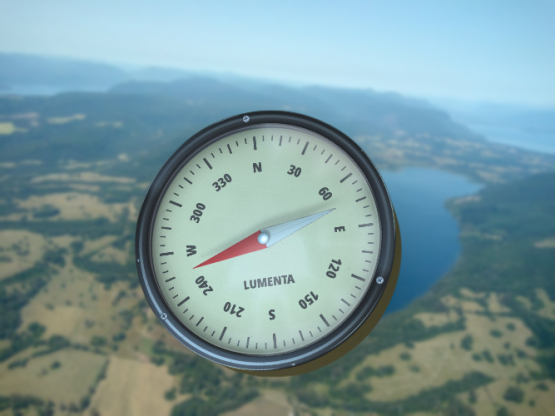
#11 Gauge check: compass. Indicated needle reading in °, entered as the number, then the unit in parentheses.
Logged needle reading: 255 (°)
